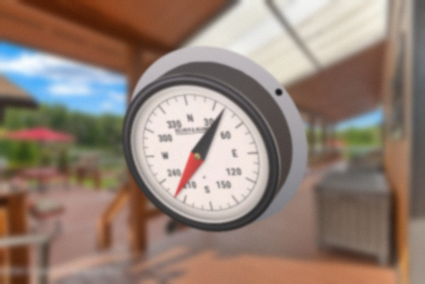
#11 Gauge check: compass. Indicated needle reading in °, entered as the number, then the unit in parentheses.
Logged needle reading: 220 (°)
